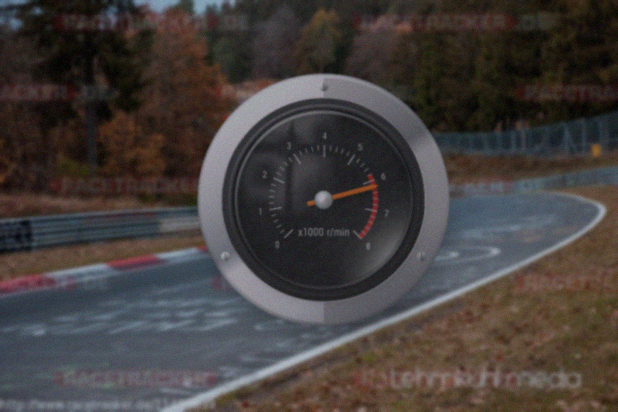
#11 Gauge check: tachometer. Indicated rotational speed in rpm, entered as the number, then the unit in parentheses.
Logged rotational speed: 6200 (rpm)
